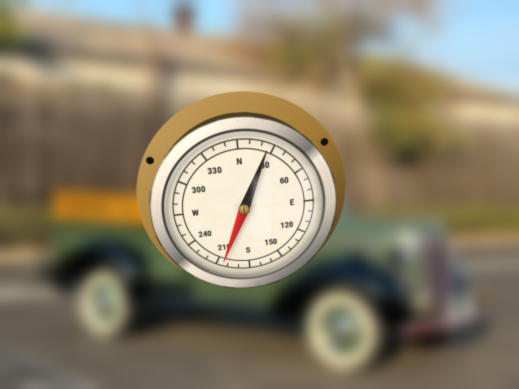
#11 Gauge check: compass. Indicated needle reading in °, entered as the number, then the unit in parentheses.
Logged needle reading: 205 (°)
